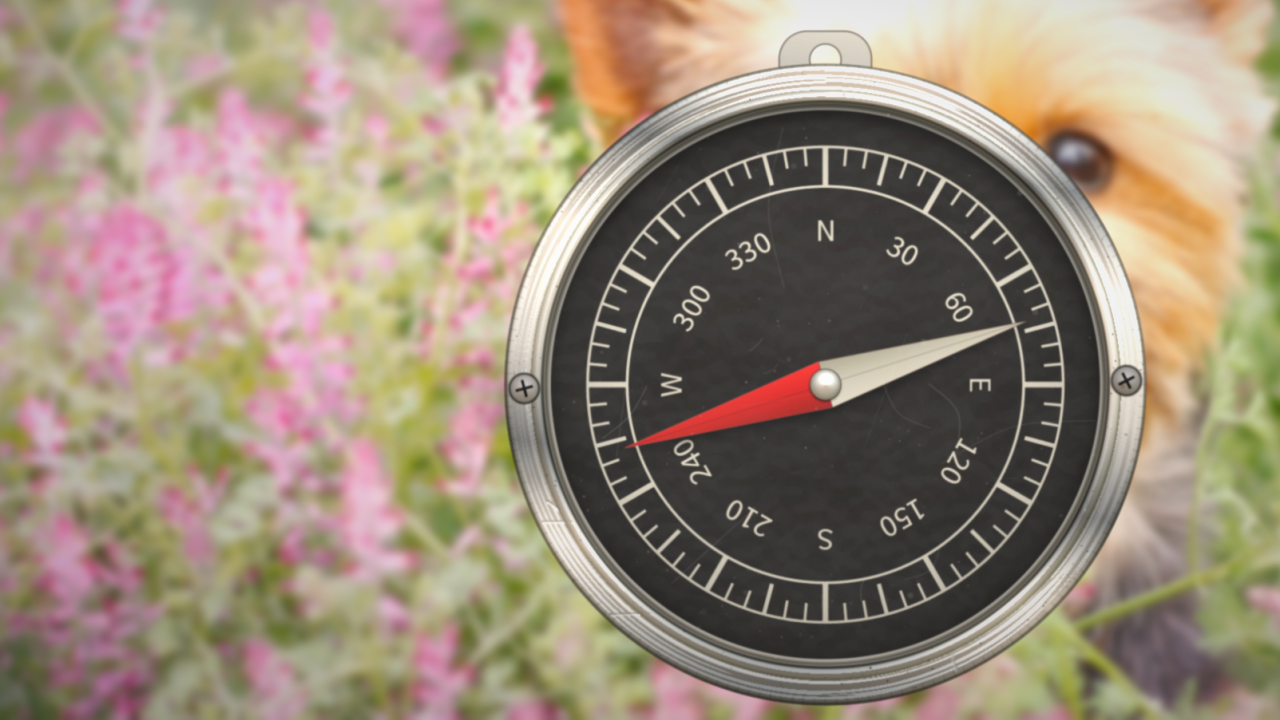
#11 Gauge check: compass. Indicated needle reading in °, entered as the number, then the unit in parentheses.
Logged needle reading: 252.5 (°)
